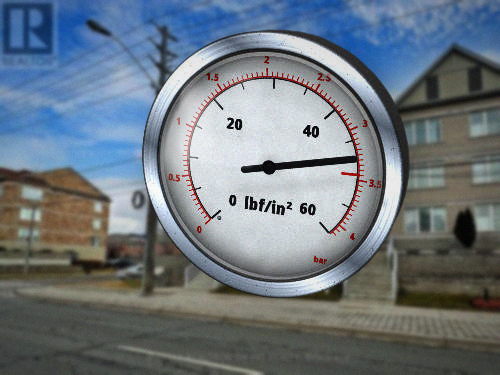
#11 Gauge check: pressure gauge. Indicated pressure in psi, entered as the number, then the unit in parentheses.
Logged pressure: 47.5 (psi)
